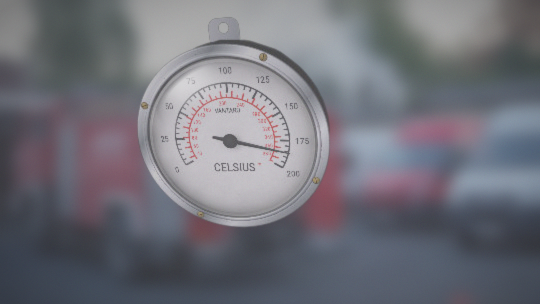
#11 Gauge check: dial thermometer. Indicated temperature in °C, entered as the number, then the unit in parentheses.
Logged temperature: 185 (°C)
